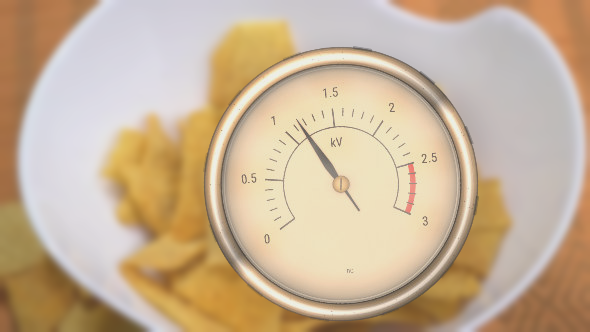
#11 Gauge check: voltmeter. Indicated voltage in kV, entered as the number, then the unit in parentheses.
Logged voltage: 1.15 (kV)
